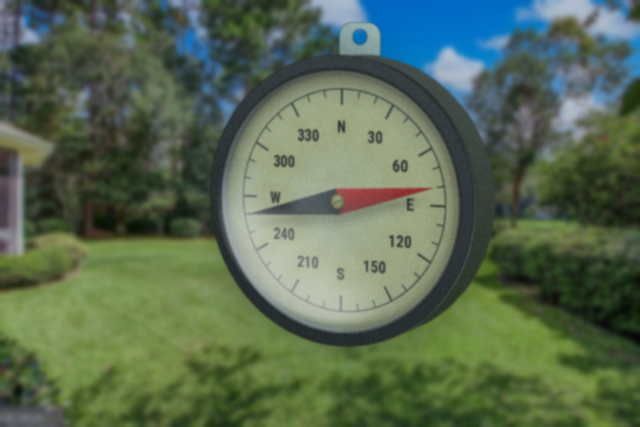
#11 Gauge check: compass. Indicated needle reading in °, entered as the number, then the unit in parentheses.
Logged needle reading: 80 (°)
